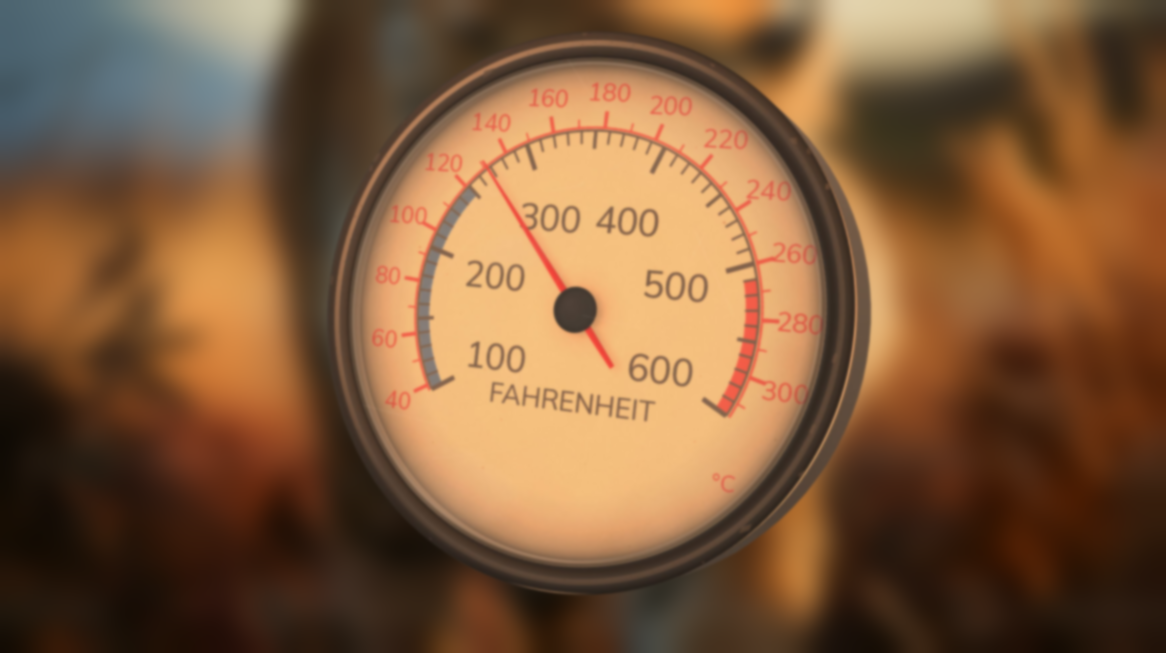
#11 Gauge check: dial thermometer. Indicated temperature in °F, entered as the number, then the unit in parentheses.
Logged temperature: 270 (°F)
